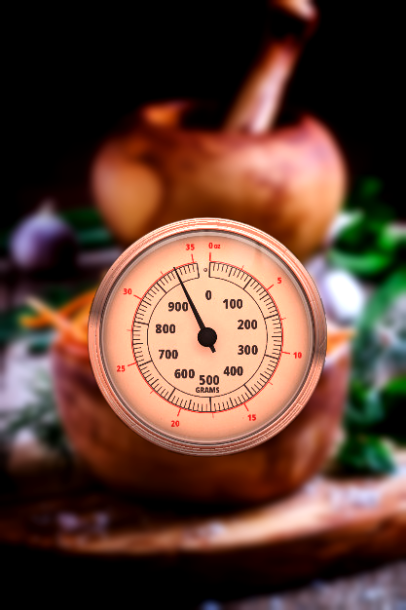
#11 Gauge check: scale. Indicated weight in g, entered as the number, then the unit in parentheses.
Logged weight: 950 (g)
